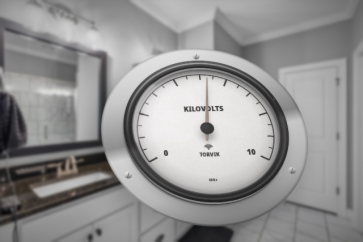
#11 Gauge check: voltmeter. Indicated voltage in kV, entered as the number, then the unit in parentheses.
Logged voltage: 5.25 (kV)
